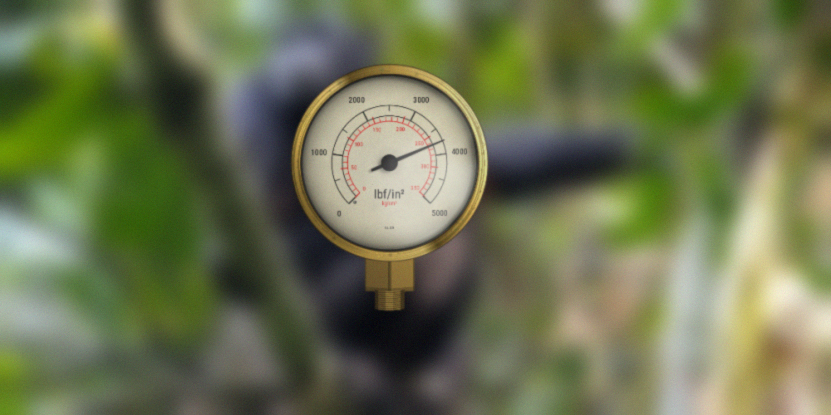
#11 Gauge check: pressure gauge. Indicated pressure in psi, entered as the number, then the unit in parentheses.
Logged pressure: 3750 (psi)
